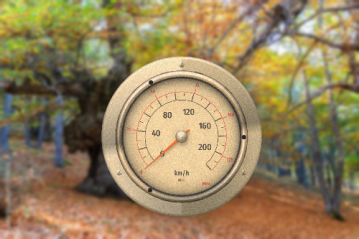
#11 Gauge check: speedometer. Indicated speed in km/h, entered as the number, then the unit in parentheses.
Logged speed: 0 (km/h)
